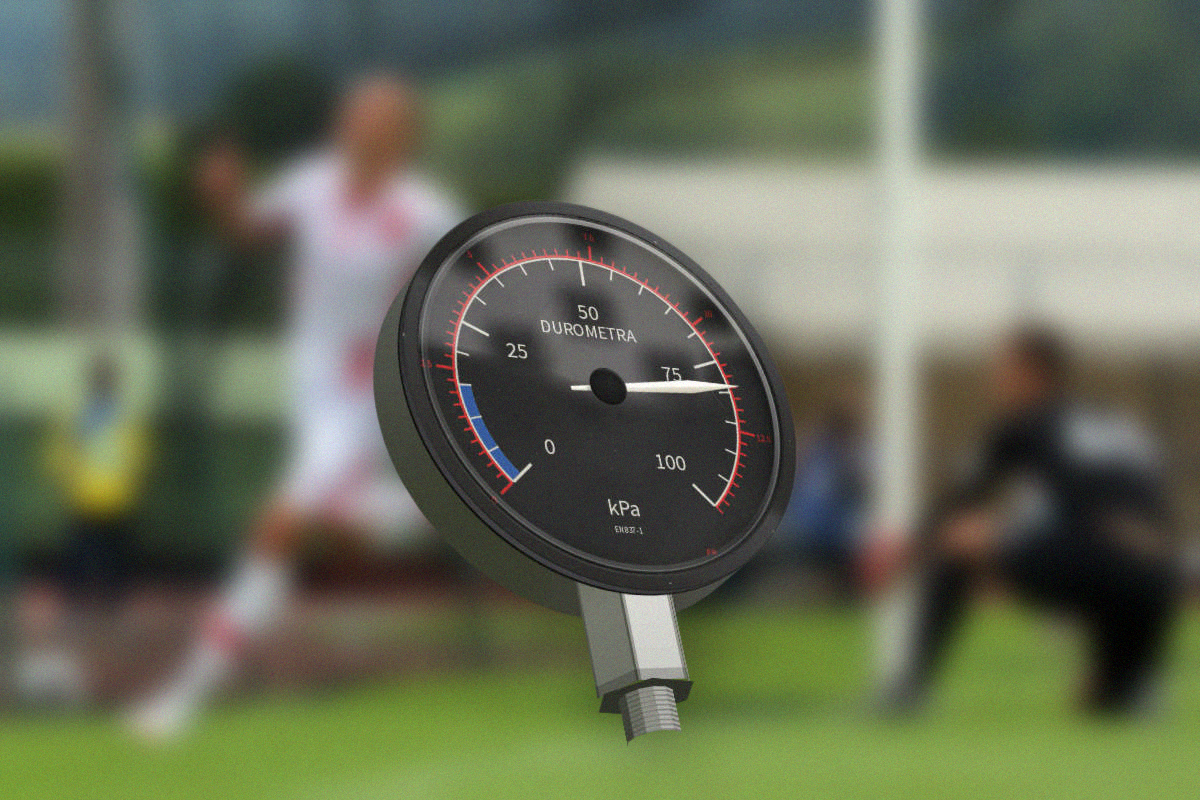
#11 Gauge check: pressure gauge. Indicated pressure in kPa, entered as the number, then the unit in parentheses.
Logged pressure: 80 (kPa)
